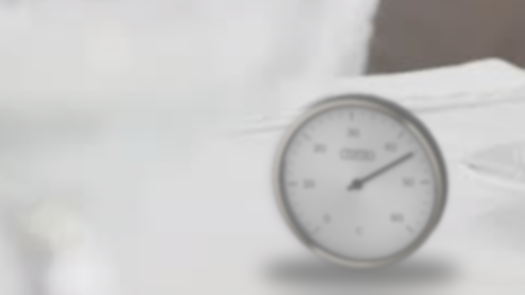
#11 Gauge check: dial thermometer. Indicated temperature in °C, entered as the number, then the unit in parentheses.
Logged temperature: 44 (°C)
